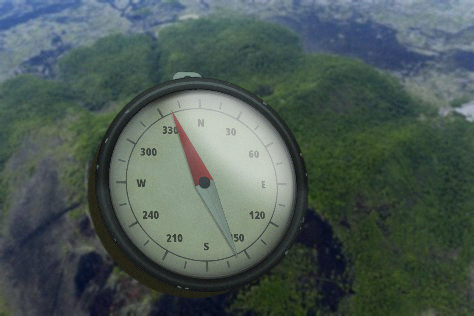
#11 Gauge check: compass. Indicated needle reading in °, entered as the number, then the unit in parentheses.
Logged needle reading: 337.5 (°)
